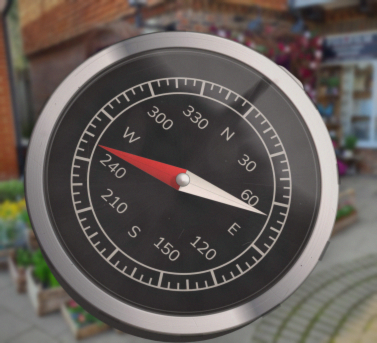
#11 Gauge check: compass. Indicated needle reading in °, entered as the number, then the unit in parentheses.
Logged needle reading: 250 (°)
